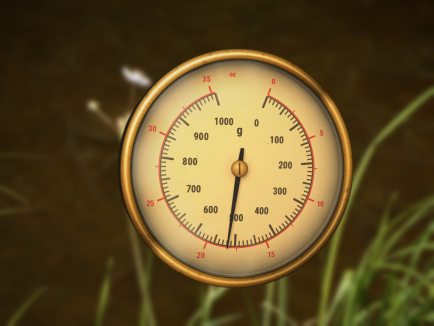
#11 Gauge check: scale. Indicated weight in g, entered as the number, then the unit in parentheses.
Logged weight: 520 (g)
